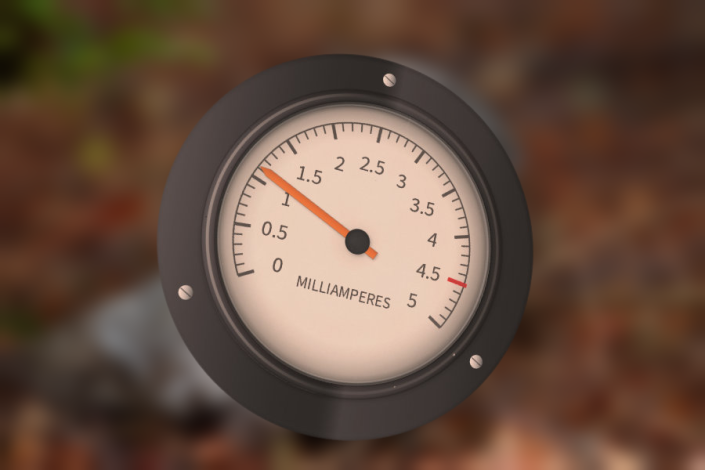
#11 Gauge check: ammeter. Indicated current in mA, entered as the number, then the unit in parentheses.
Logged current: 1.1 (mA)
